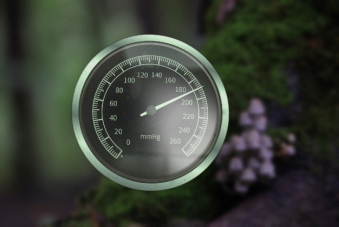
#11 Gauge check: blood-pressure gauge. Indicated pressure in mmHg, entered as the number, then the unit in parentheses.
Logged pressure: 190 (mmHg)
